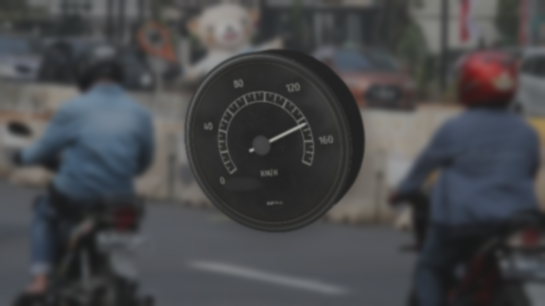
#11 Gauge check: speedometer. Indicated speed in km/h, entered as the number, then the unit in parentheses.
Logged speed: 145 (km/h)
